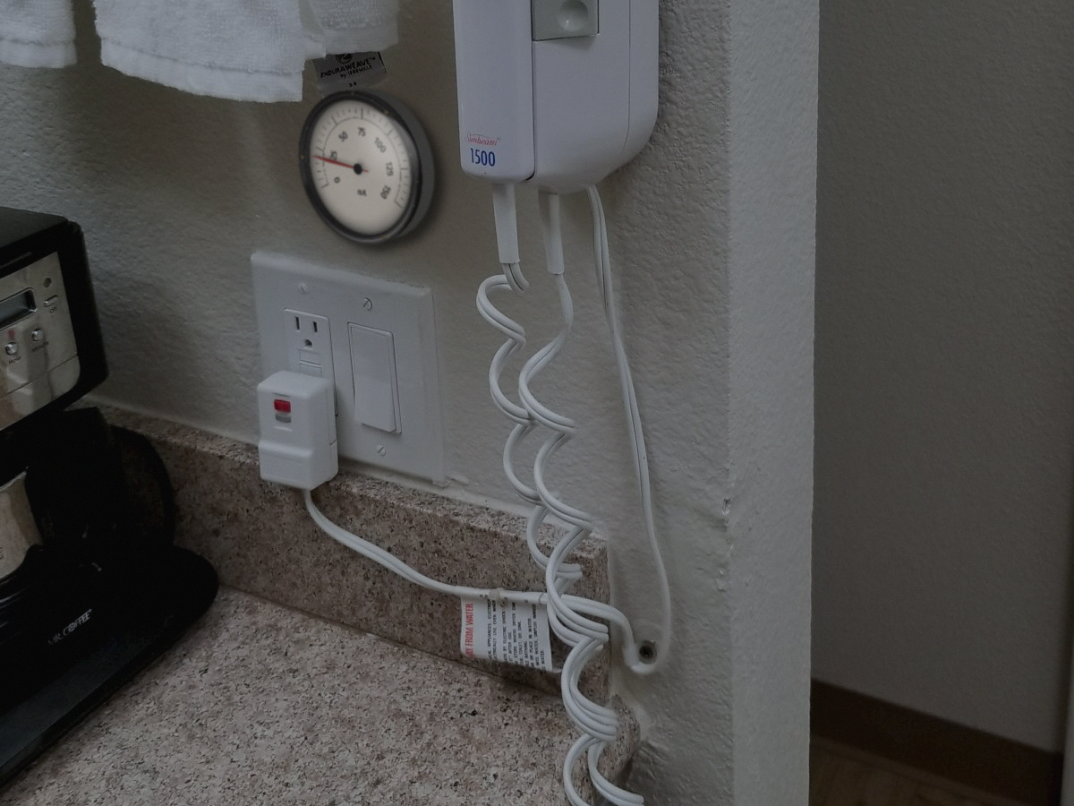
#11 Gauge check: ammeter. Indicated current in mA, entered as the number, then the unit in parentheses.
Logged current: 20 (mA)
